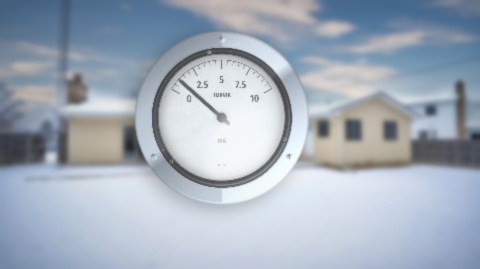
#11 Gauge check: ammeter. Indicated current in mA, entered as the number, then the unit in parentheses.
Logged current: 1 (mA)
